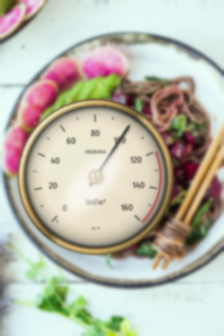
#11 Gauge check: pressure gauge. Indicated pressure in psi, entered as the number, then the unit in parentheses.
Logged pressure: 100 (psi)
